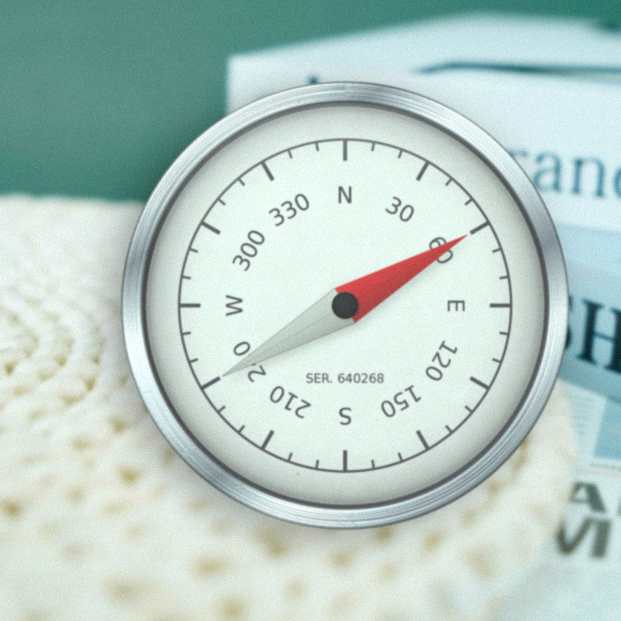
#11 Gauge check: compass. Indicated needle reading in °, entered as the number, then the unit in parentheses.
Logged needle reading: 60 (°)
